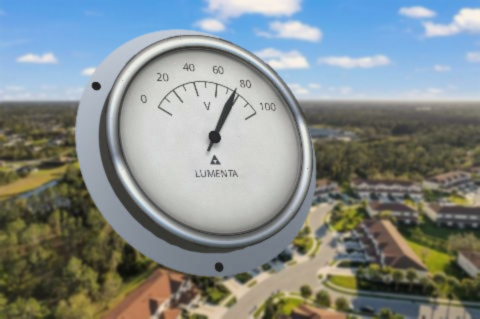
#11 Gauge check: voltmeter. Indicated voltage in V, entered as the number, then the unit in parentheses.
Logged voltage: 75 (V)
